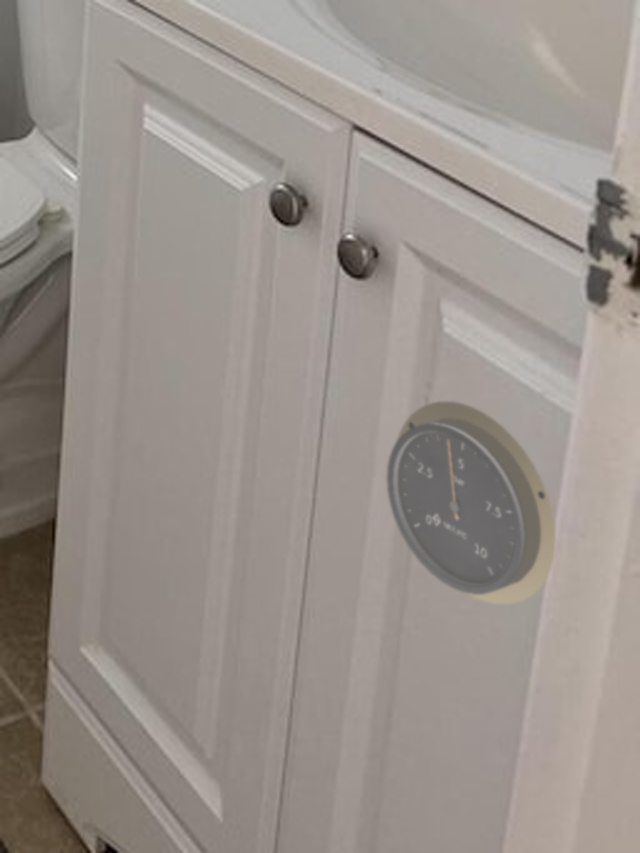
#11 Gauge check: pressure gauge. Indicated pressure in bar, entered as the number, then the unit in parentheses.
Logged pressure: 4.5 (bar)
